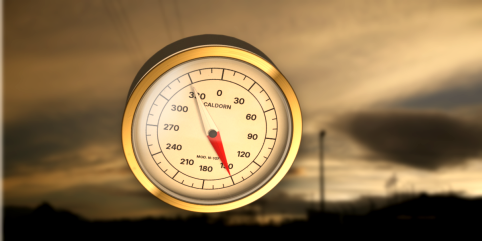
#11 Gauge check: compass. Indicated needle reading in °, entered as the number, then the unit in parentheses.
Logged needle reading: 150 (°)
